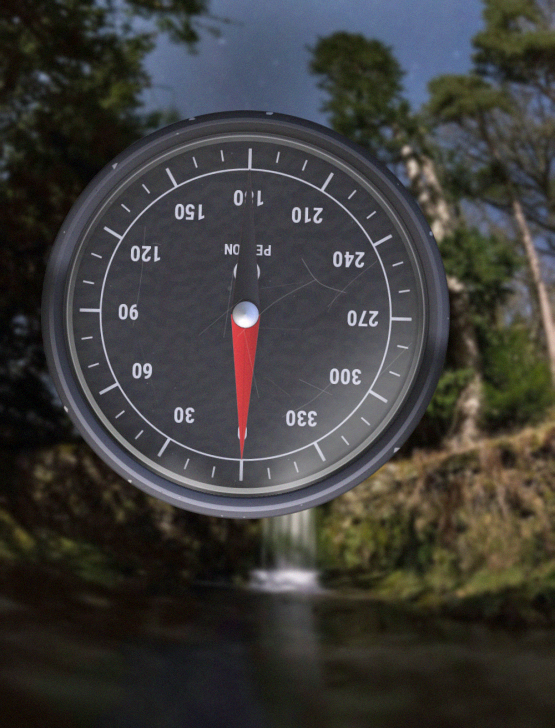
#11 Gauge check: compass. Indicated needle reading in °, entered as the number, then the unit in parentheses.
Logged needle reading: 0 (°)
